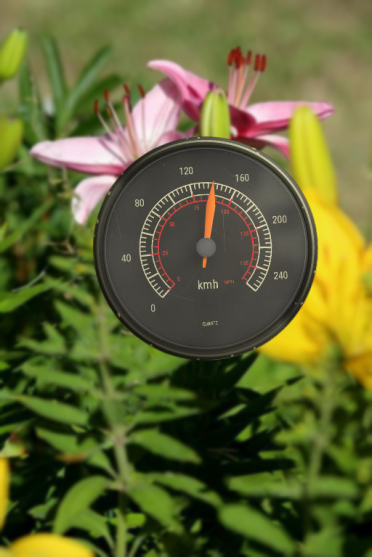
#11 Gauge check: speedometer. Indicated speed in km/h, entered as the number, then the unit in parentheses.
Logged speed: 140 (km/h)
